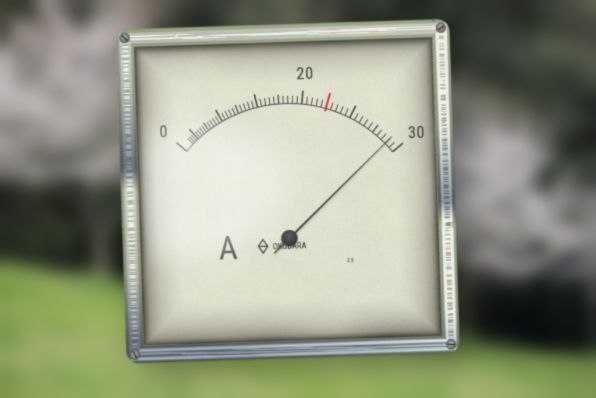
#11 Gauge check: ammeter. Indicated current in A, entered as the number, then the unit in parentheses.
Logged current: 29 (A)
